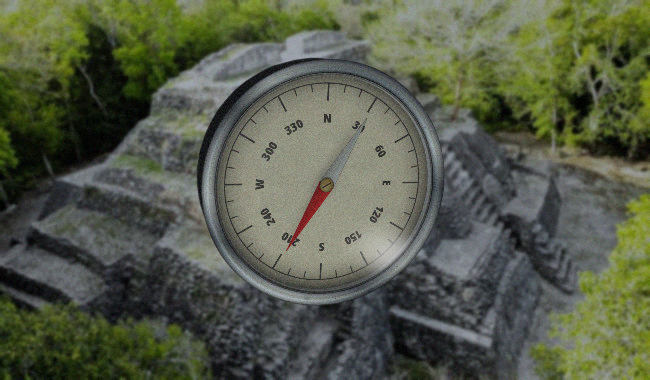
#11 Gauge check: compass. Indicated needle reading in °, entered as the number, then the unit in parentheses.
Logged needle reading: 210 (°)
